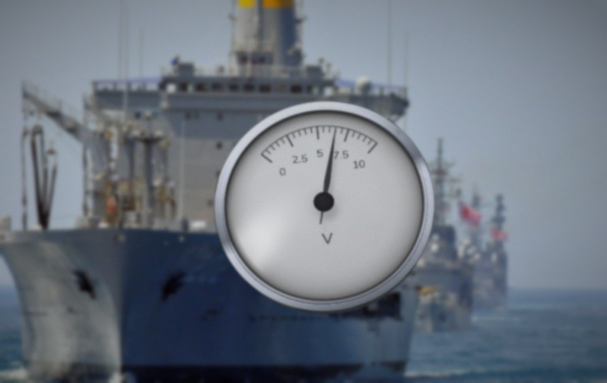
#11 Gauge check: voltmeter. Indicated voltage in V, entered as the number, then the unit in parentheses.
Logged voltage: 6.5 (V)
